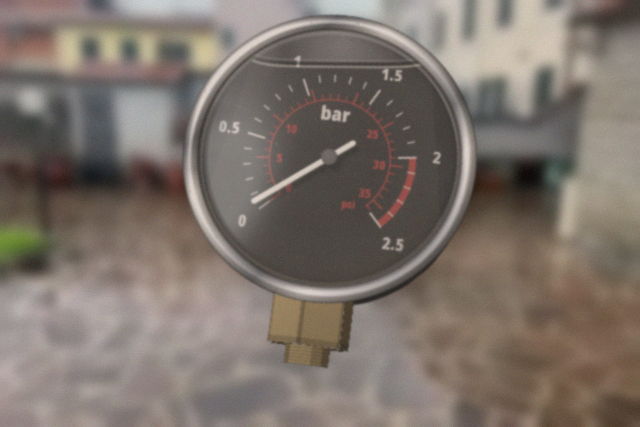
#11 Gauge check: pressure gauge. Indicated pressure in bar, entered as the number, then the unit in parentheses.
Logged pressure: 0.05 (bar)
